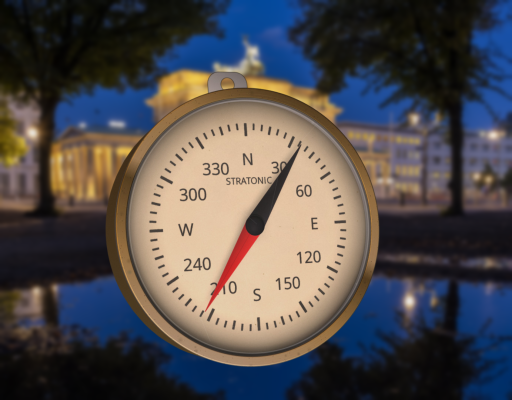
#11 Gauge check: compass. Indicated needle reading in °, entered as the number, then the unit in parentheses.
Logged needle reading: 215 (°)
